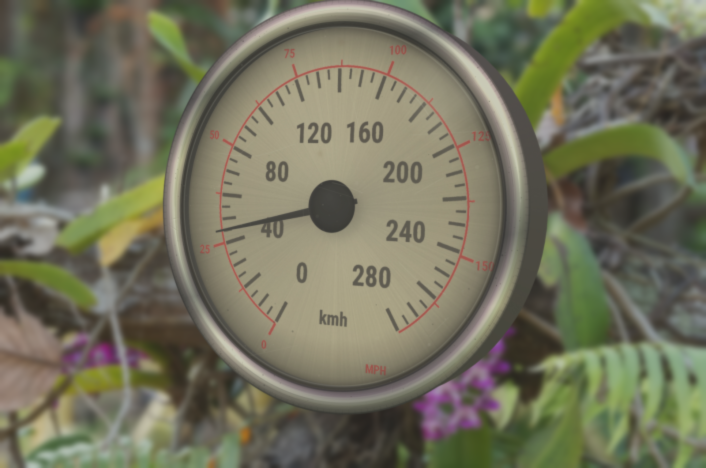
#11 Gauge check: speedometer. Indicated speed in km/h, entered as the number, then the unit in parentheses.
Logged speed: 45 (km/h)
